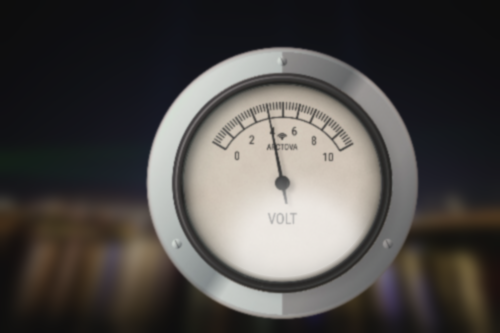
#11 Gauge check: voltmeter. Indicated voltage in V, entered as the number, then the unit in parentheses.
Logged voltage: 4 (V)
